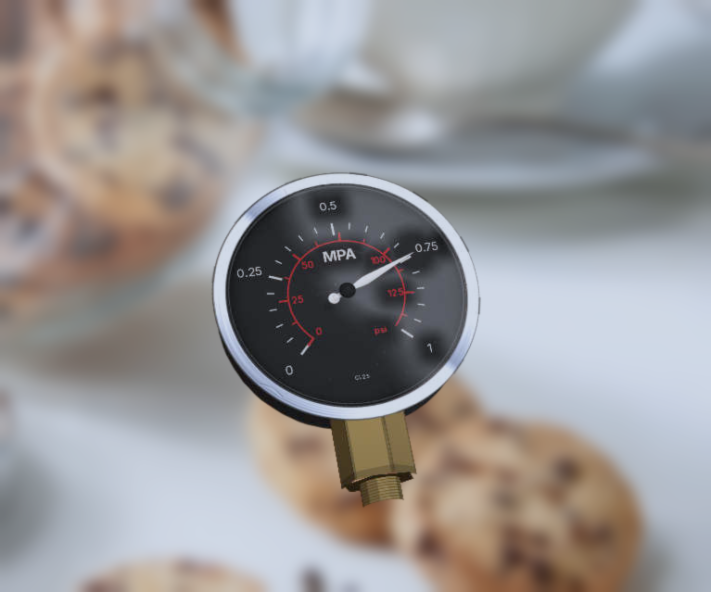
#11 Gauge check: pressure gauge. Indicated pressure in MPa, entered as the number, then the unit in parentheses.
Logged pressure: 0.75 (MPa)
